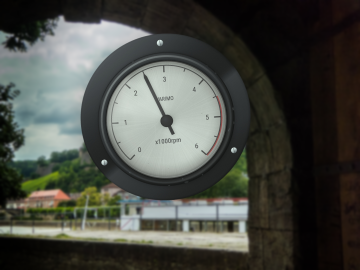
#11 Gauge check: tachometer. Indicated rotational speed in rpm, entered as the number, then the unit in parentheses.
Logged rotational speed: 2500 (rpm)
